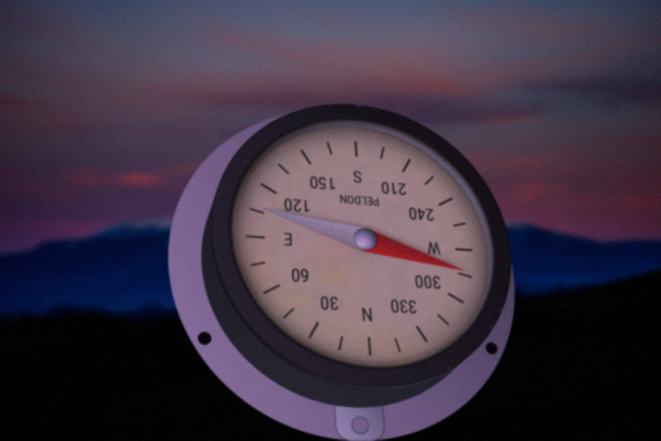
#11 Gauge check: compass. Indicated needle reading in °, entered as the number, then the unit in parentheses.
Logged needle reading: 285 (°)
